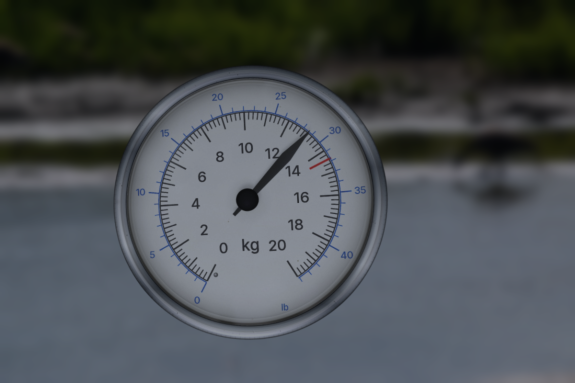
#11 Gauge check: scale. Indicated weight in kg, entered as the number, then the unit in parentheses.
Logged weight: 13 (kg)
